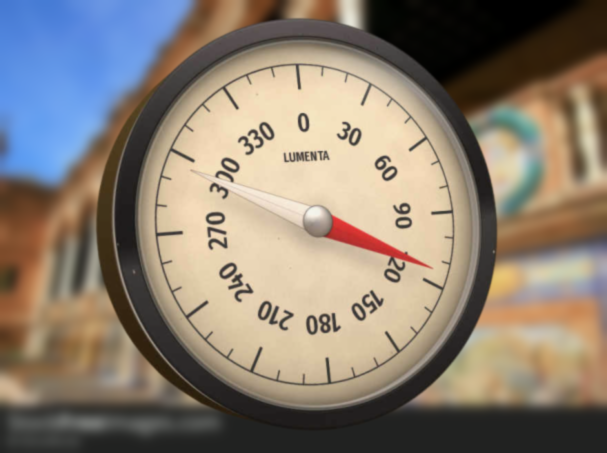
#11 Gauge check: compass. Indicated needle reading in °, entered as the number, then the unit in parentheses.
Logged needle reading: 115 (°)
